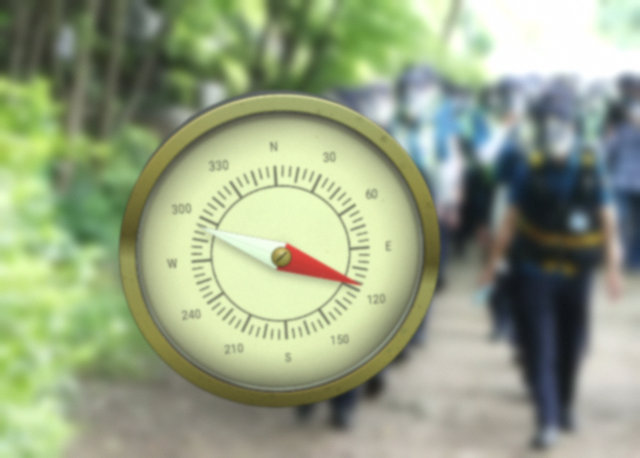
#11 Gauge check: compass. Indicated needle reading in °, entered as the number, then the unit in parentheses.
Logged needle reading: 115 (°)
